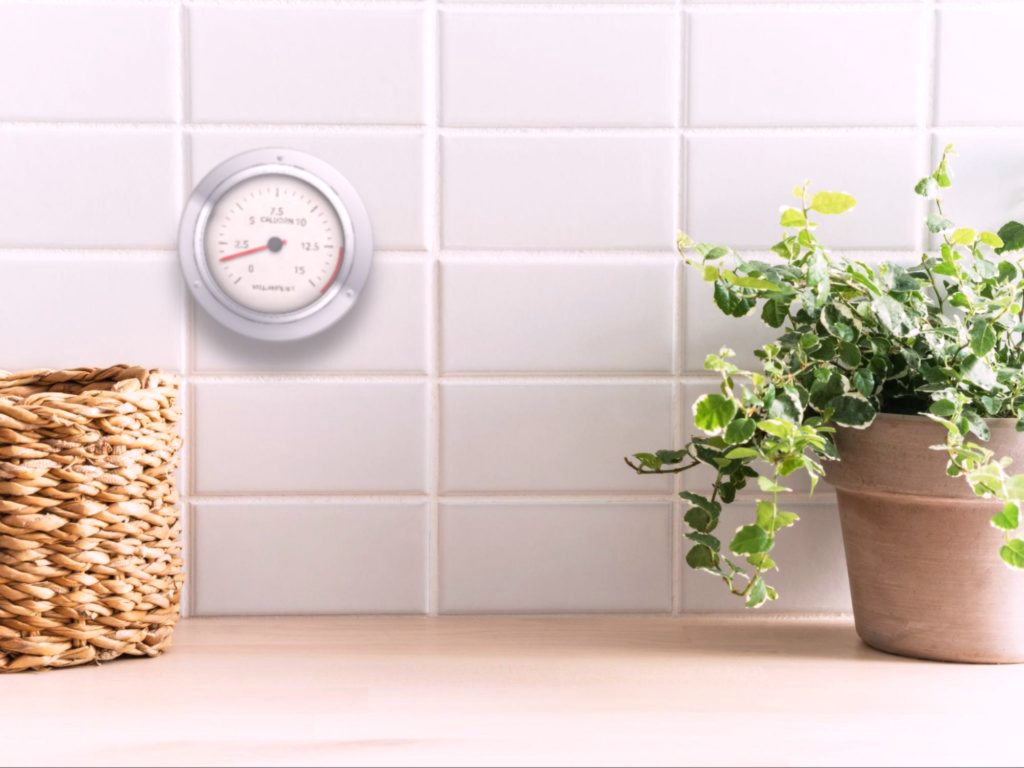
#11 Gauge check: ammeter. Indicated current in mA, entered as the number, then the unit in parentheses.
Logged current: 1.5 (mA)
